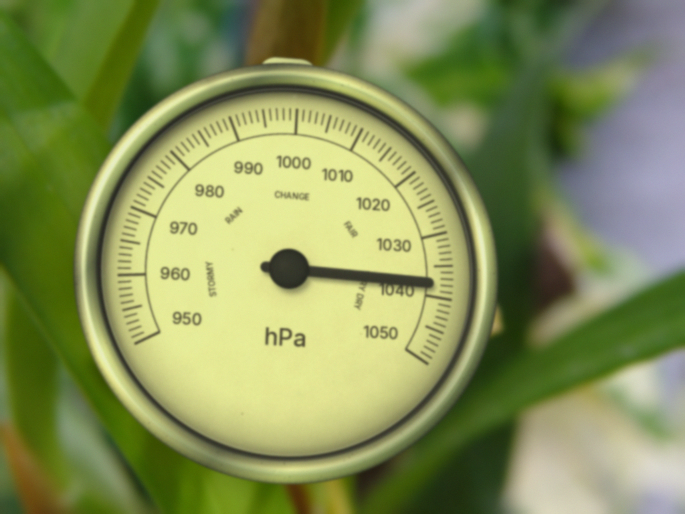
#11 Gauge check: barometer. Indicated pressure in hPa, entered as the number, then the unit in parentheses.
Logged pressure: 1038 (hPa)
